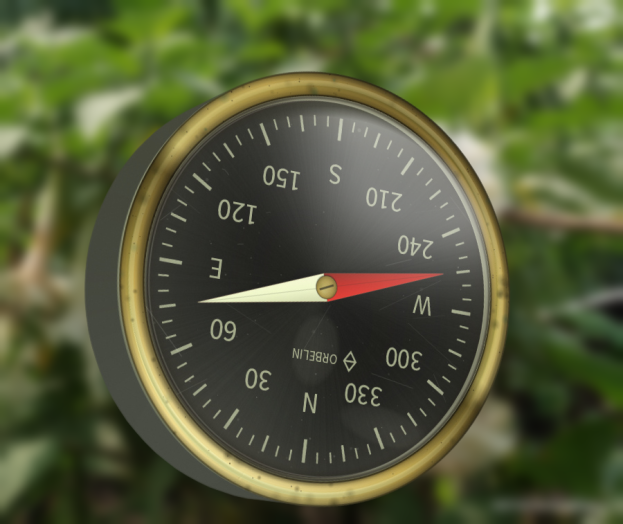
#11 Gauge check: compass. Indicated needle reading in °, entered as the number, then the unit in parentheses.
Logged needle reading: 255 (°)
